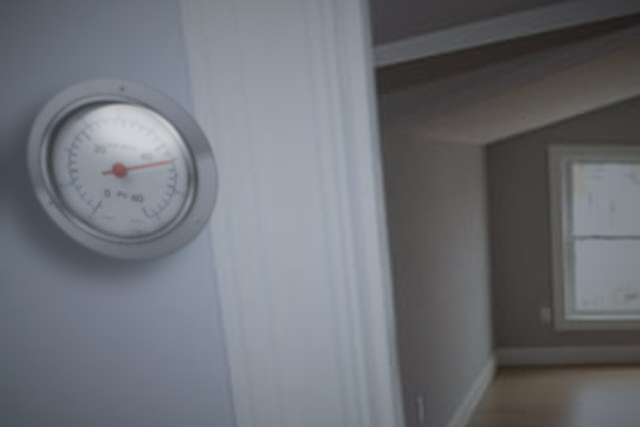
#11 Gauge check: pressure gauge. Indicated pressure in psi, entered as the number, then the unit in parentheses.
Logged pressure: 44 (psi)
